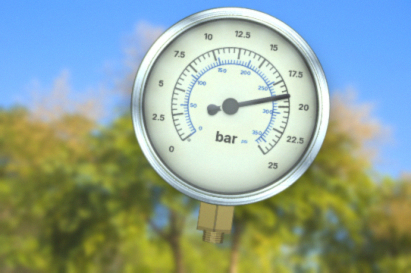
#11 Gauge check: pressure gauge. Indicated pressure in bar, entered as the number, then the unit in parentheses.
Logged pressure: 19 (bar)
